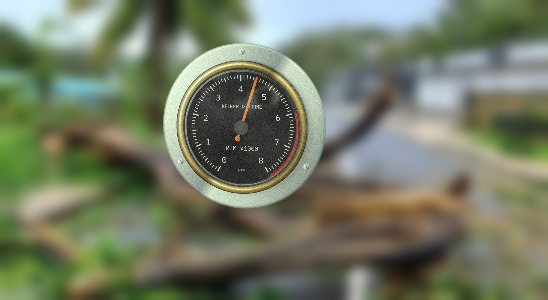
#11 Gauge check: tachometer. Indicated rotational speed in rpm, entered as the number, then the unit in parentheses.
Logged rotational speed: 4500 (rpm)
